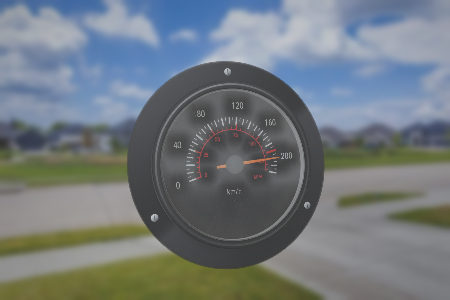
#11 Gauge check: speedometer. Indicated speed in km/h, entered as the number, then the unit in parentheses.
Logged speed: 200 (km/h)
